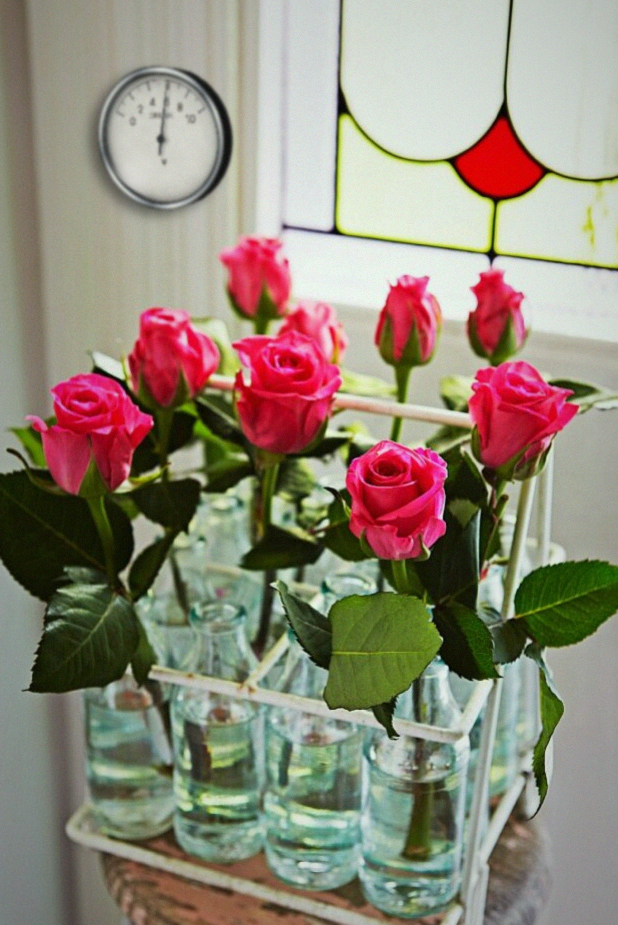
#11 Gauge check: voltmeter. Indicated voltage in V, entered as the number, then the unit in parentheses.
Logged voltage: 6 (V)
